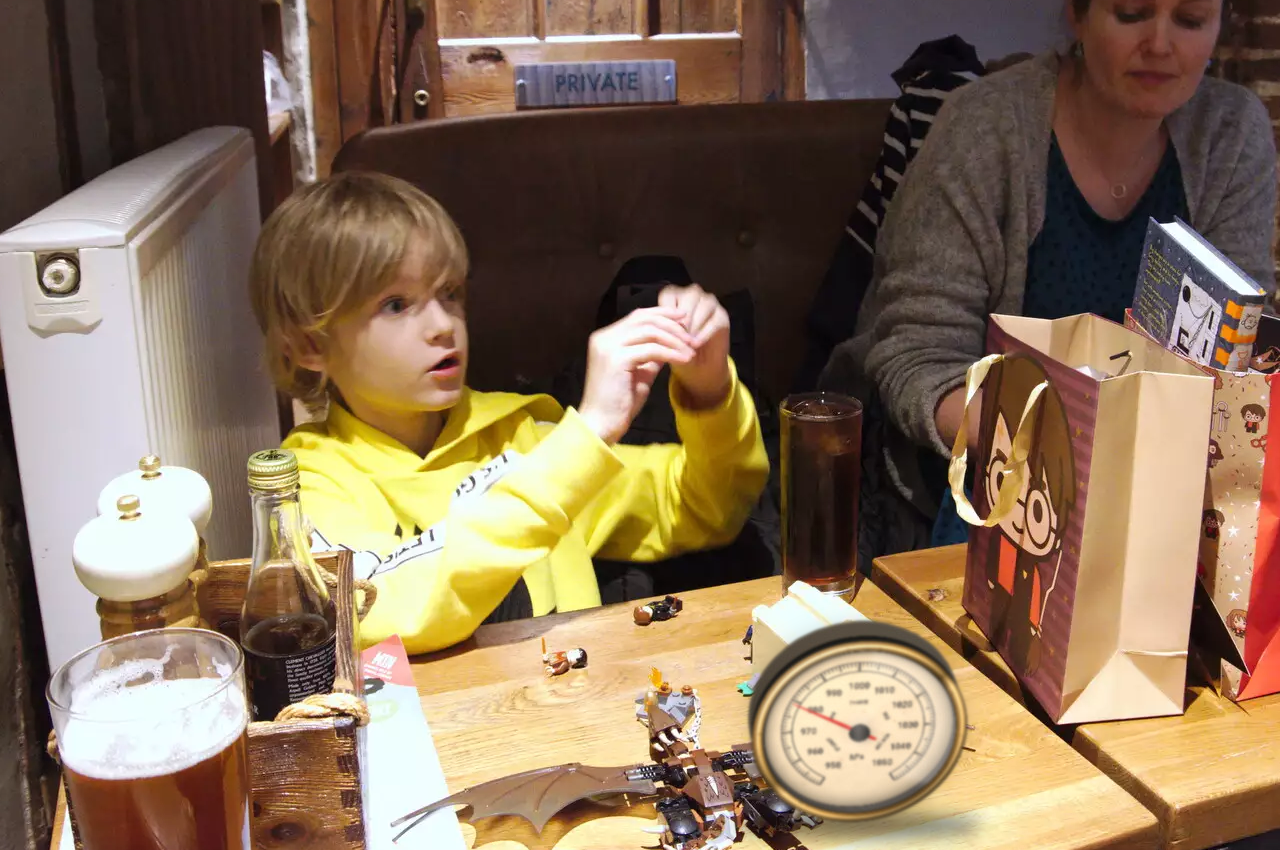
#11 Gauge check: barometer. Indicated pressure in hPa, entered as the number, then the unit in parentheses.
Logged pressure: 980 (hPa)
